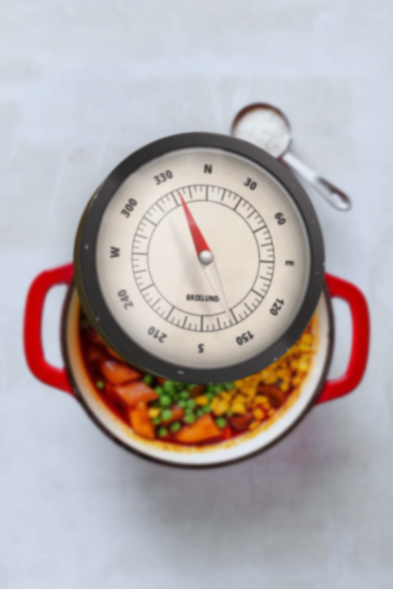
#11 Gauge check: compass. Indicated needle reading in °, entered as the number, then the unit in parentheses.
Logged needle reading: 335 (°)
